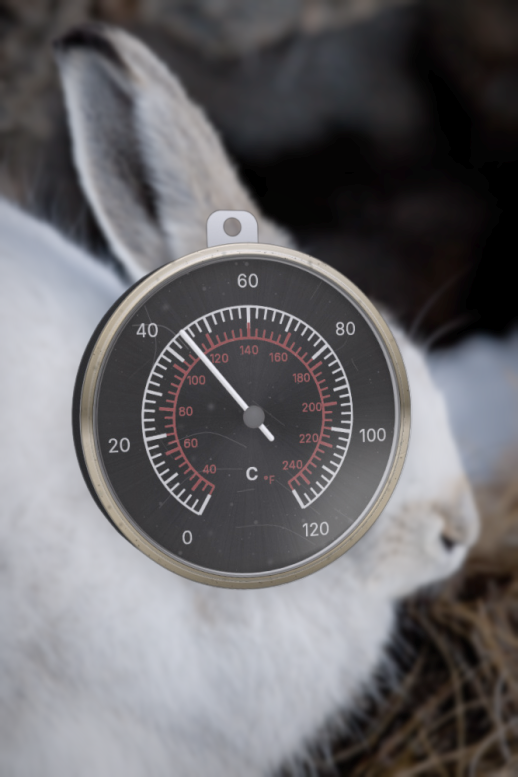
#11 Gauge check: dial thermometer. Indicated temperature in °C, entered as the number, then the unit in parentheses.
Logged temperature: 44 (°C)
